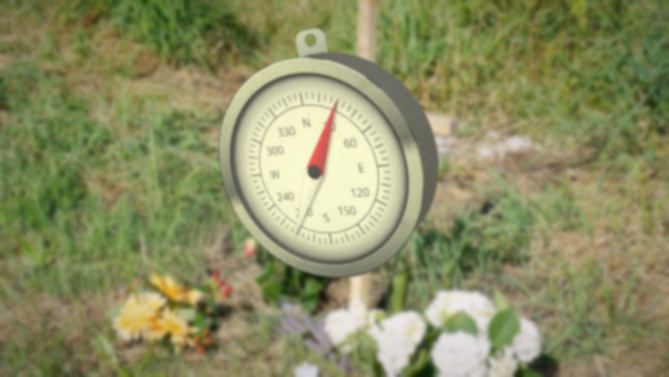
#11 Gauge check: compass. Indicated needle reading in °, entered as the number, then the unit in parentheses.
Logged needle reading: 30 (°)
